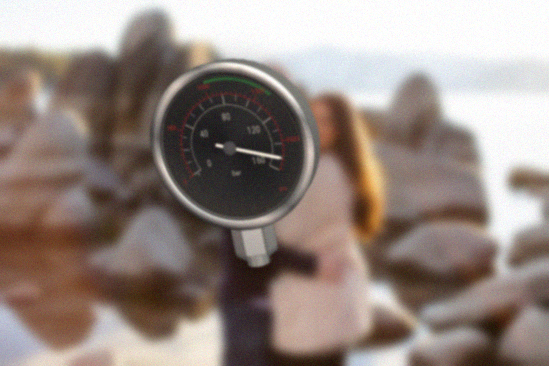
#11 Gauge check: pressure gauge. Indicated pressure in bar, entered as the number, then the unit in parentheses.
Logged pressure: 150 (bar)
